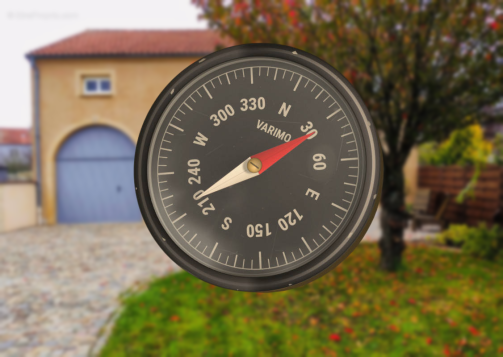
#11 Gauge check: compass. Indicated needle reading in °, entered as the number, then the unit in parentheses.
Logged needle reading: 35 (°)
